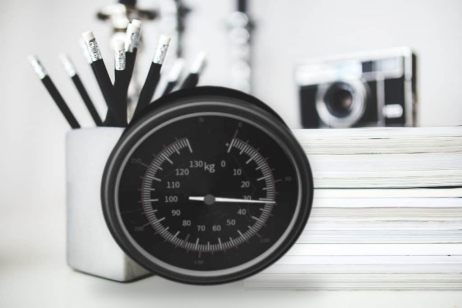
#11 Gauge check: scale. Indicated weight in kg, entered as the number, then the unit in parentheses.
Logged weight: 30 (kg)
